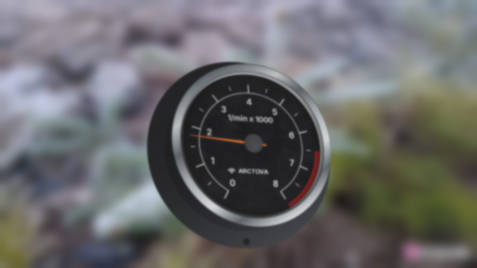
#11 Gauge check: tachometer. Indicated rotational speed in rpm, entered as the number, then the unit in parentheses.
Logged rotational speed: 1750 (rpm)
